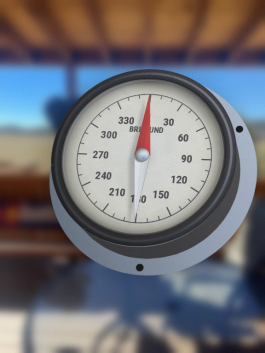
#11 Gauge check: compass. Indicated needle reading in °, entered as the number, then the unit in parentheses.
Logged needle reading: 0 (°)
